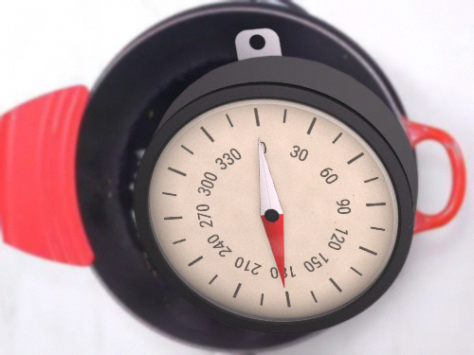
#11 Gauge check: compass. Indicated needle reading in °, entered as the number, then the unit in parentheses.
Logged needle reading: 180 (°)
